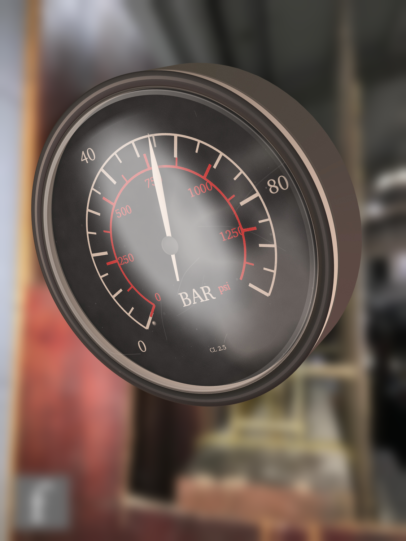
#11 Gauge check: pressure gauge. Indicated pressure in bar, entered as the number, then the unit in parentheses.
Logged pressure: 55 (bar)
